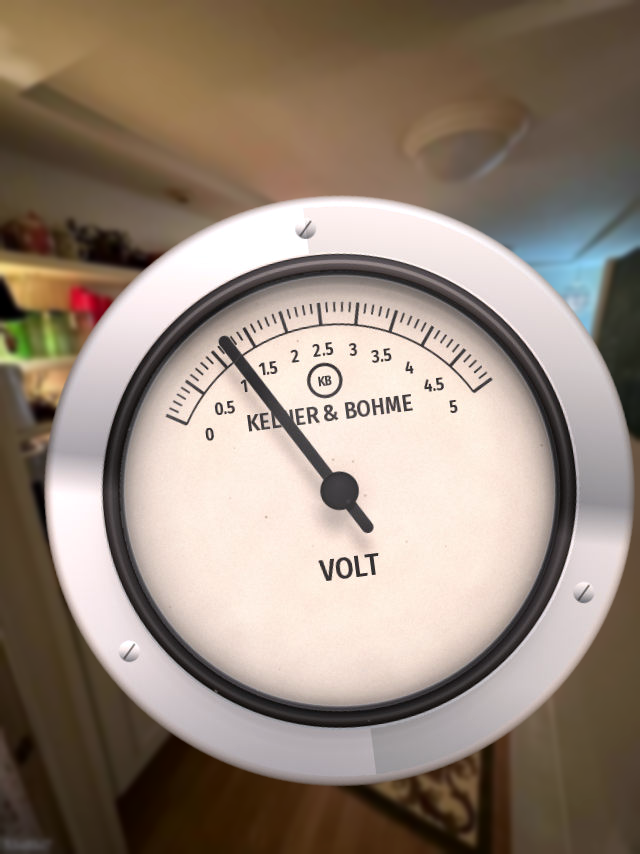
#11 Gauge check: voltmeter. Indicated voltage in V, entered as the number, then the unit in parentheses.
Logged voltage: 1.2 (V)
